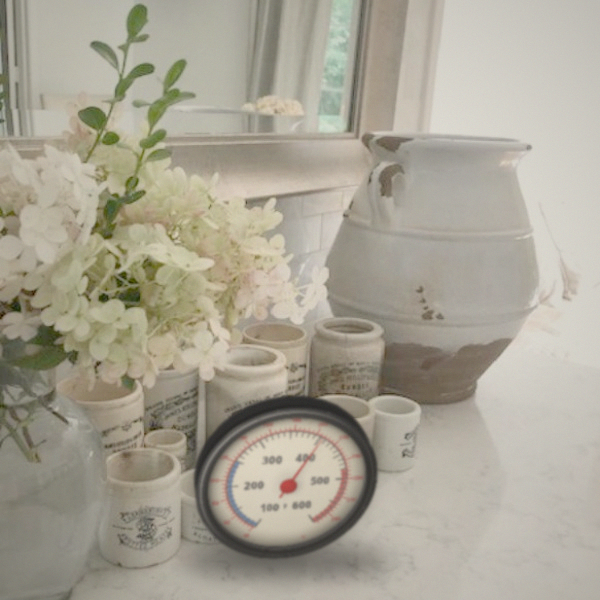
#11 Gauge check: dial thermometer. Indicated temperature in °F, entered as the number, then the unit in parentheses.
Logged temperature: 400 (°F)
